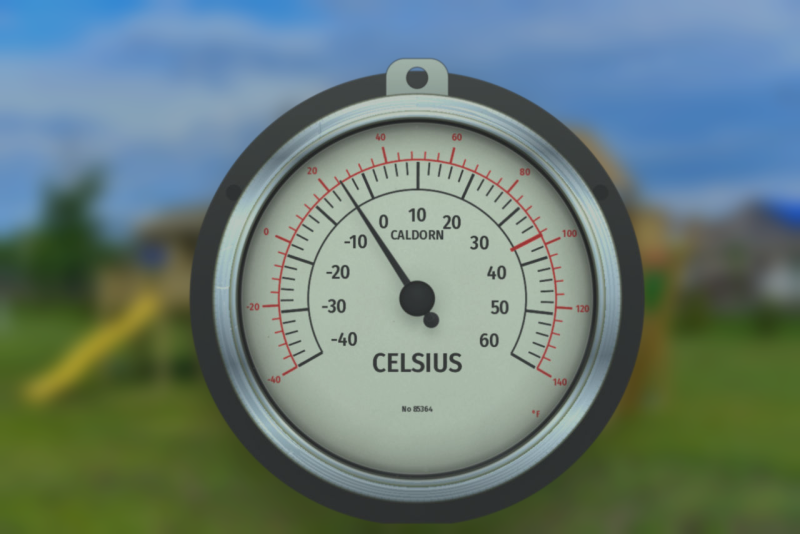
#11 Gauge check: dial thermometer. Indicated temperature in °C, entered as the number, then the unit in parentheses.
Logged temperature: -4 (°C)
